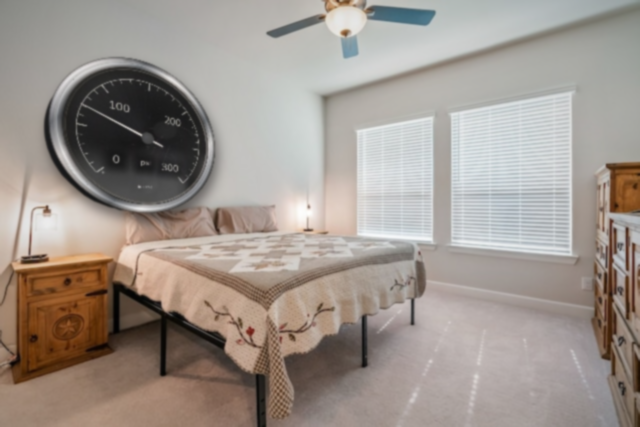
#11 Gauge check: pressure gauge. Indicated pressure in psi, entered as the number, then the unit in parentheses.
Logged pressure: 70 (psi)
